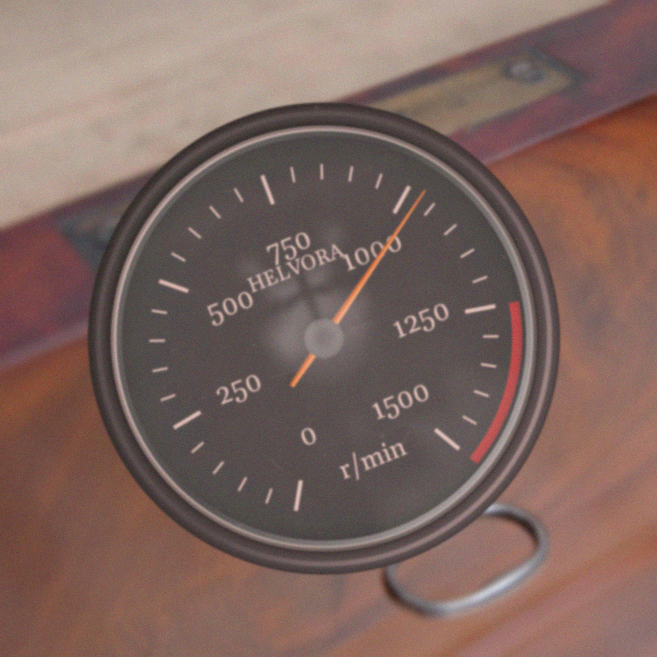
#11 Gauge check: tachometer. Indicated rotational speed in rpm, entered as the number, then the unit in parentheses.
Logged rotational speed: 1025 (rpm)
